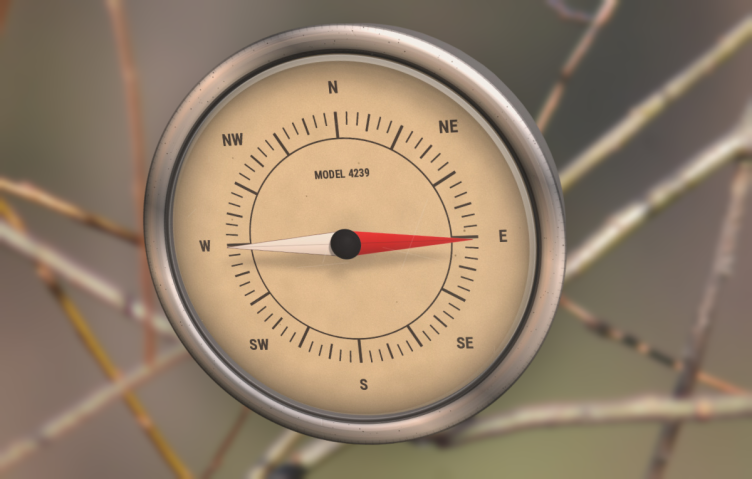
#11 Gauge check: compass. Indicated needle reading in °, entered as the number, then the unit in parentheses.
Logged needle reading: 90 (°)
